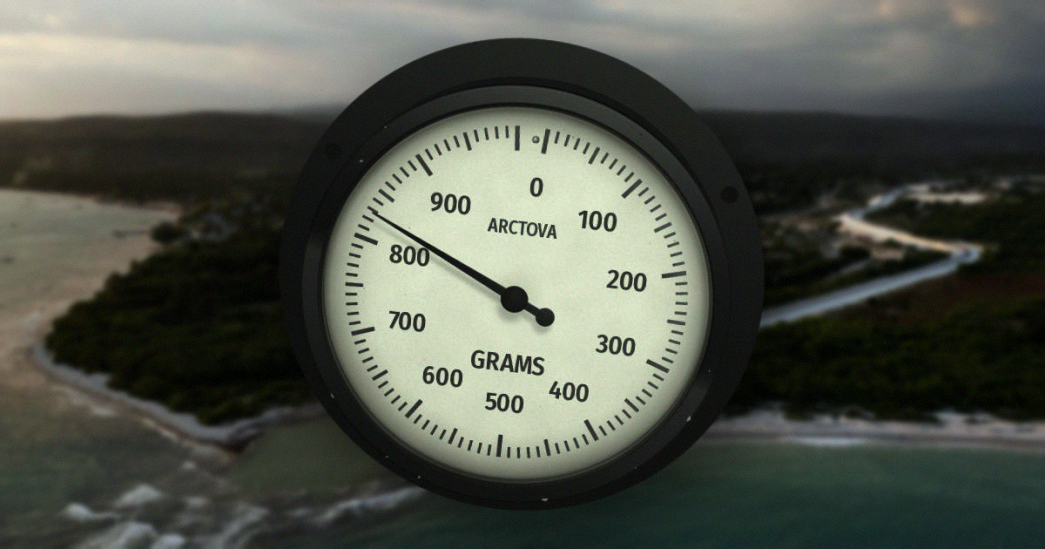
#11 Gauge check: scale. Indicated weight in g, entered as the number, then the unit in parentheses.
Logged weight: 830 (g)
